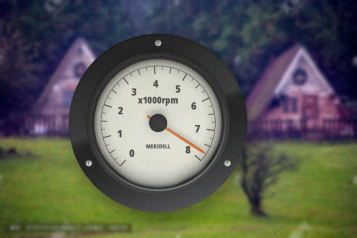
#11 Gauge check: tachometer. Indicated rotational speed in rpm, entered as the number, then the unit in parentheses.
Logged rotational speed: 7750 (rpm)
